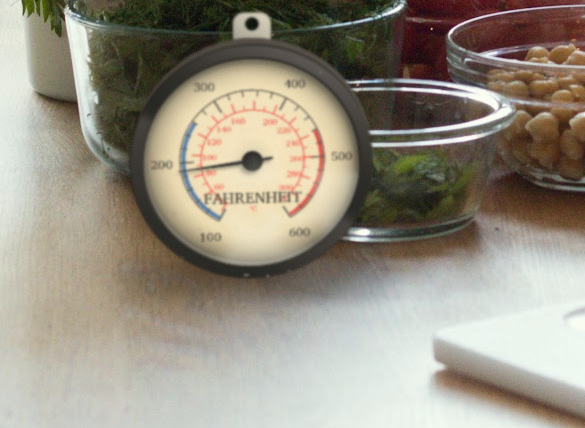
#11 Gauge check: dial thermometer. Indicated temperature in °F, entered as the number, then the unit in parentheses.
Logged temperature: 190 (°F)
